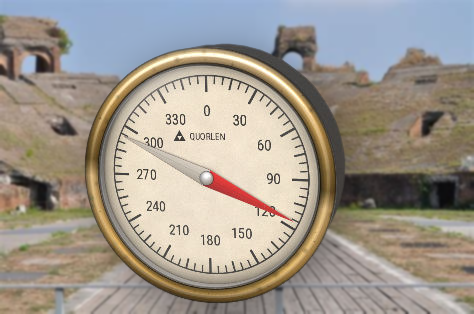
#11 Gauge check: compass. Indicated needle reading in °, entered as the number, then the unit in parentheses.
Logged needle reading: 115 (°)
